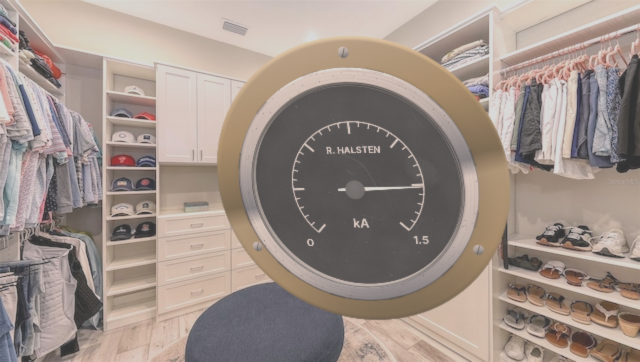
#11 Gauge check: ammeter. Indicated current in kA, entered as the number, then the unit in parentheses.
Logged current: 1.25 (kA)
